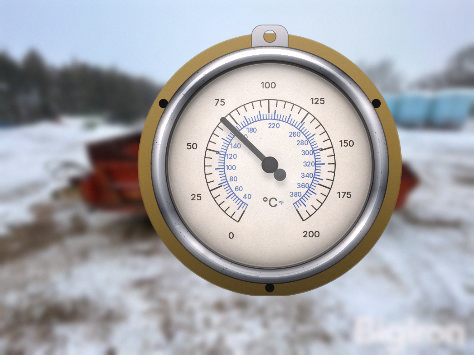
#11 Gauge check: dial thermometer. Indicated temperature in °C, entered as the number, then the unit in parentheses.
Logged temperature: 70 (°C)
